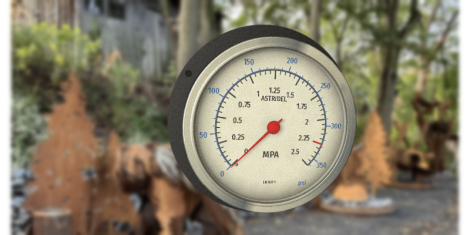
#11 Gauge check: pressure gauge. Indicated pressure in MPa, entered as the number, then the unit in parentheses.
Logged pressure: 0 (MPa)
